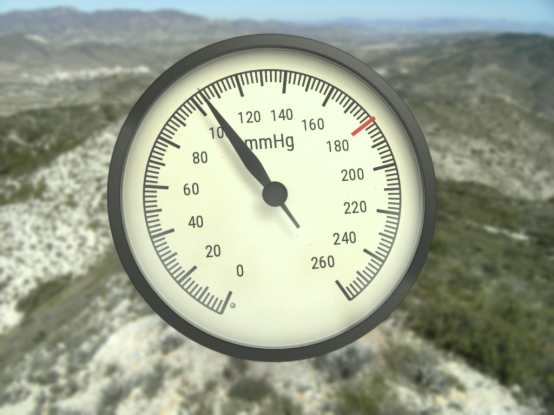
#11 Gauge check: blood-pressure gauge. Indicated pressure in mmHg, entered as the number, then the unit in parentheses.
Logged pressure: 104 (mmHg)
